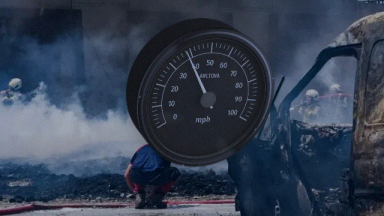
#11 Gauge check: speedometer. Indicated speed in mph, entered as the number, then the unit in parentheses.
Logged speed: 38 (mph)
